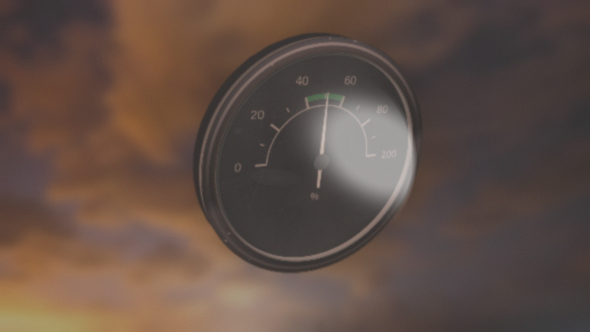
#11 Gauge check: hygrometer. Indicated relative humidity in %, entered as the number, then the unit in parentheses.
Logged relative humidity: 50 (%)
